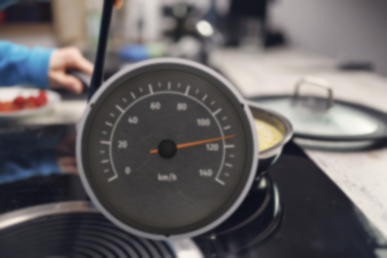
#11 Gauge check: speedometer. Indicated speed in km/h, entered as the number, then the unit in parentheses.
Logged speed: 115 (km/h)
